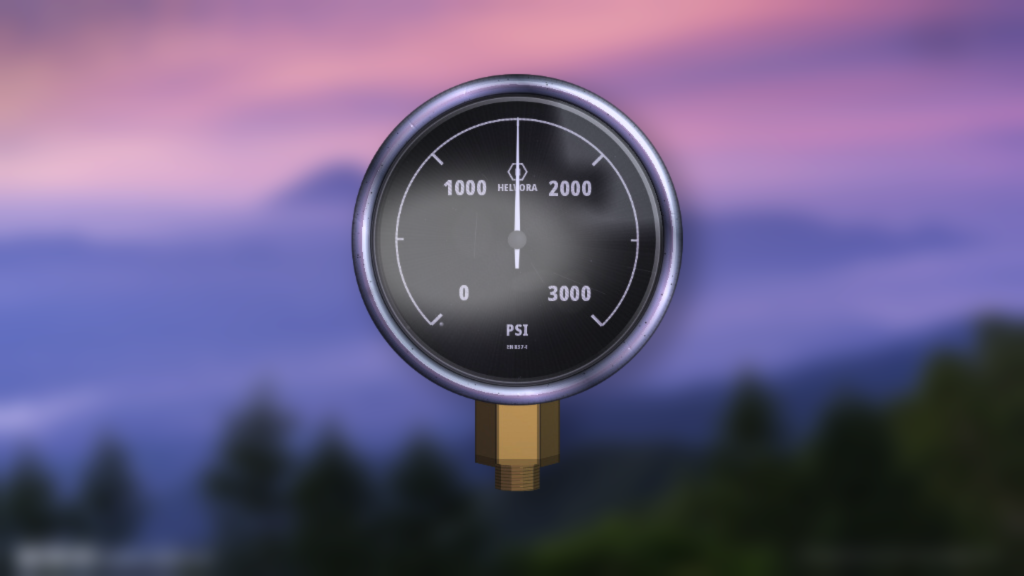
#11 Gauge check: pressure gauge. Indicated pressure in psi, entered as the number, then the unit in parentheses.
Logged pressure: 1500 (psi)
